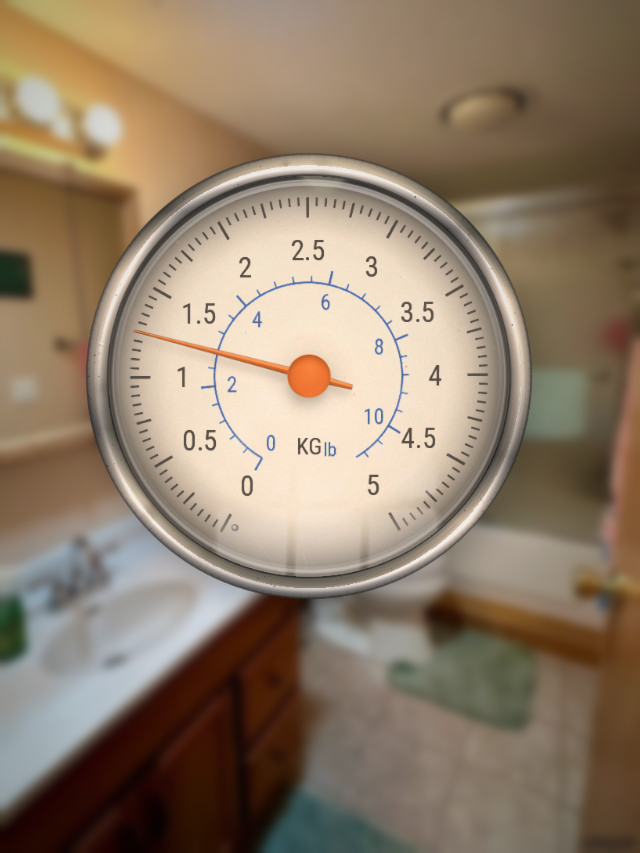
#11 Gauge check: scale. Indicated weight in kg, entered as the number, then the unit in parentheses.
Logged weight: 1.25 (kg)
